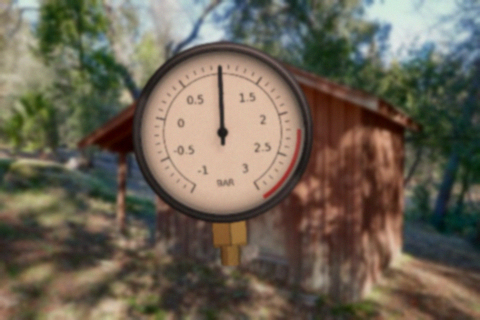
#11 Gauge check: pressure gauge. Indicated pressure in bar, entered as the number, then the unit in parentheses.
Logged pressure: 1 (bar)
